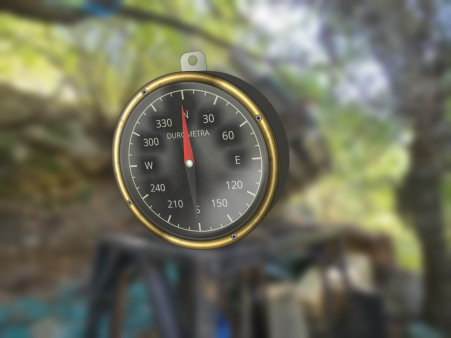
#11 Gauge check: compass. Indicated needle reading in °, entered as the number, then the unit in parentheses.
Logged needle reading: 0 (°)
